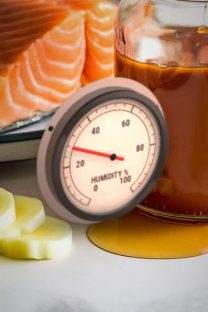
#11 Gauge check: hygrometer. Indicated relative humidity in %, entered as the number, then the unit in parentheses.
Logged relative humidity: 28 (%)
